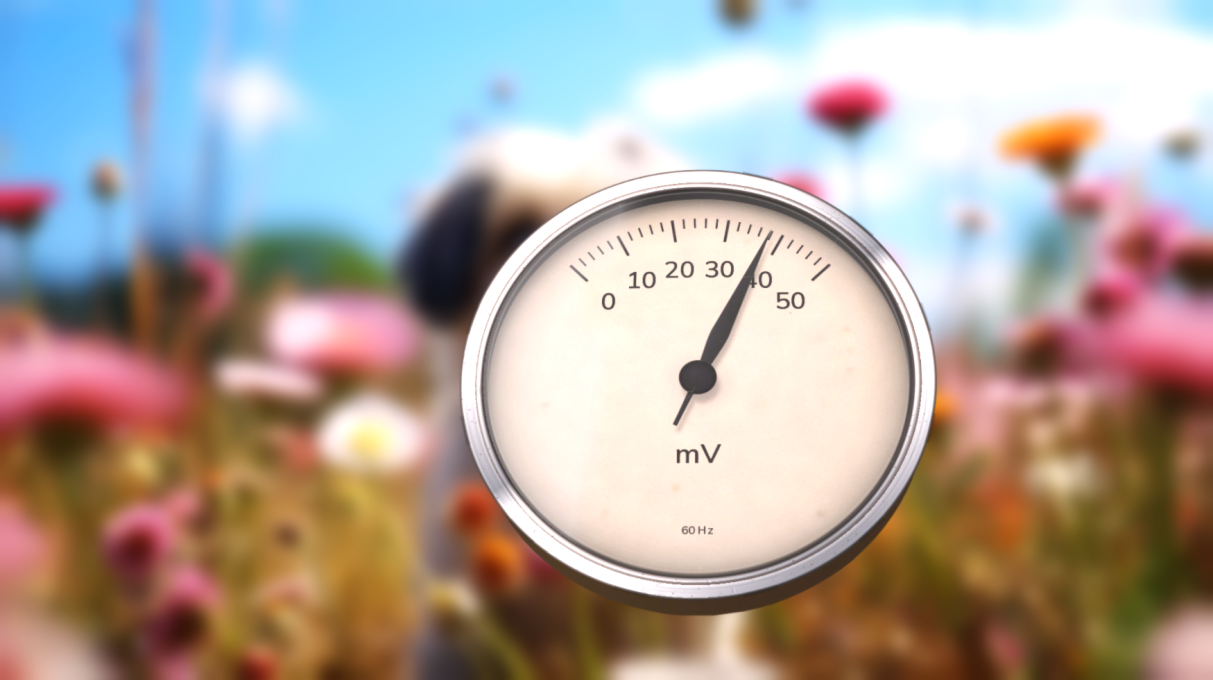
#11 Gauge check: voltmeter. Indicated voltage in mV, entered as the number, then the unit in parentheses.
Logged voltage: 38 (mV)
